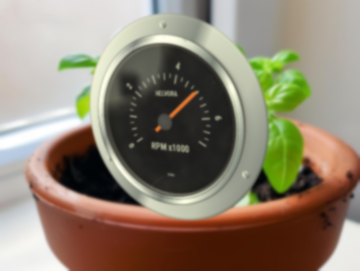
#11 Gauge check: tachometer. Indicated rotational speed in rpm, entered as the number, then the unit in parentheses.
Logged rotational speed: 5000 (rpm)
